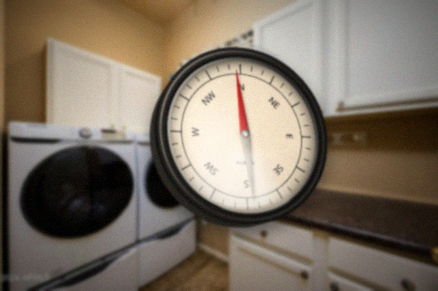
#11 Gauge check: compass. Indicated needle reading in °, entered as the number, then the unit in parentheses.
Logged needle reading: 355 (°)
